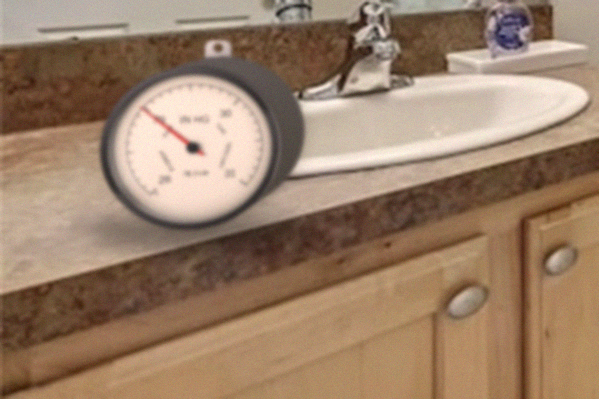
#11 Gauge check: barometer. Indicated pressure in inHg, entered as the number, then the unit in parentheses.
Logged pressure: 29 (inHg)
